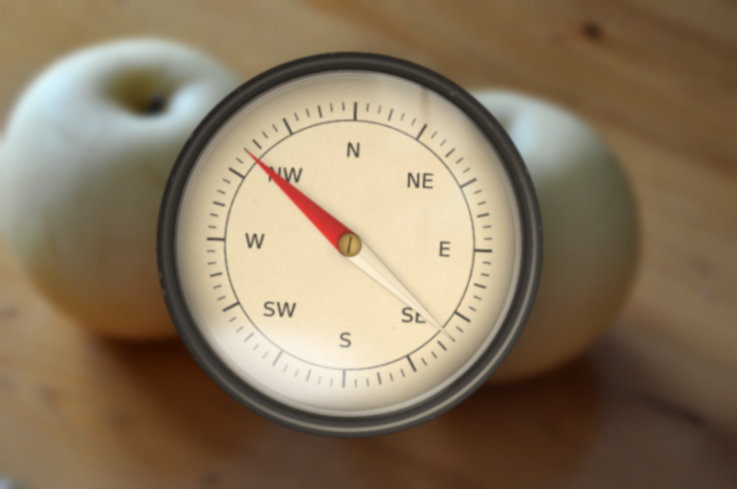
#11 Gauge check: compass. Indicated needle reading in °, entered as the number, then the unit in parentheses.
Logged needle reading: 310 (°)
